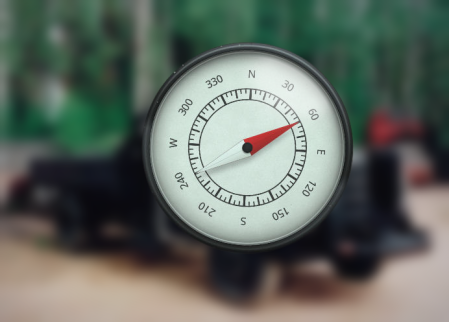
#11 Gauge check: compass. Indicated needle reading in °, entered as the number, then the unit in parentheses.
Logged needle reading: 60 (°)
